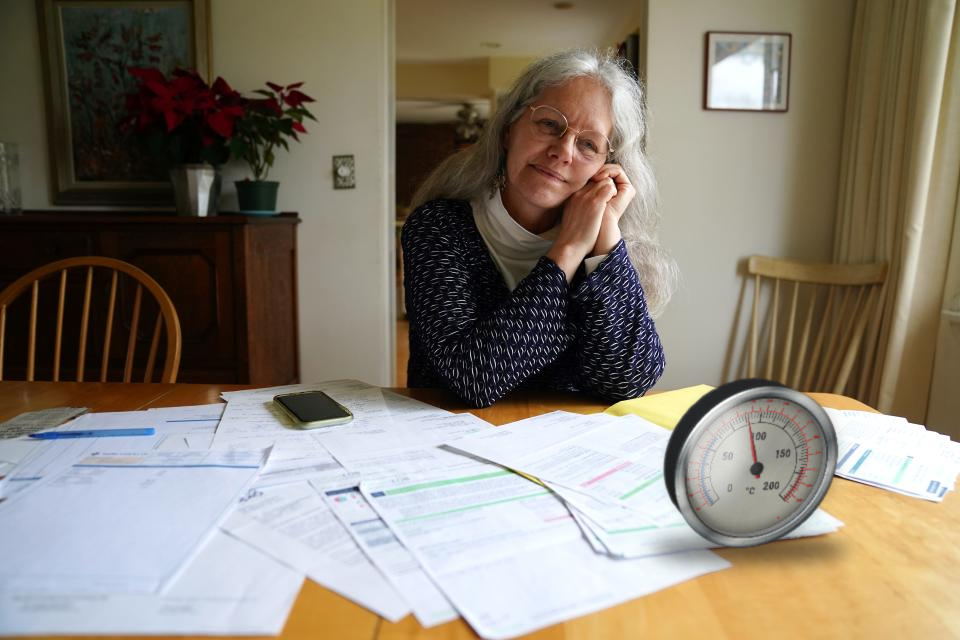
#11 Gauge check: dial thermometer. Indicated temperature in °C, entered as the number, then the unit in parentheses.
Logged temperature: 87.5 (°C)
